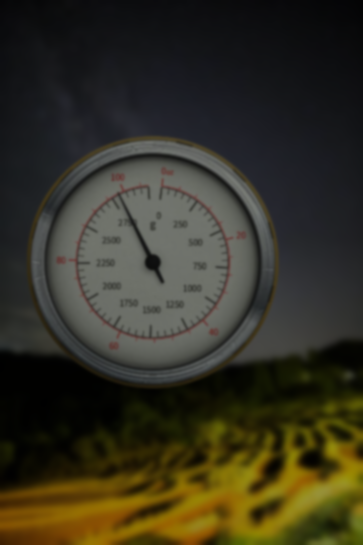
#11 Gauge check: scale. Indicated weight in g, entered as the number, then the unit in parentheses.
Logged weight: 2800 (g)
